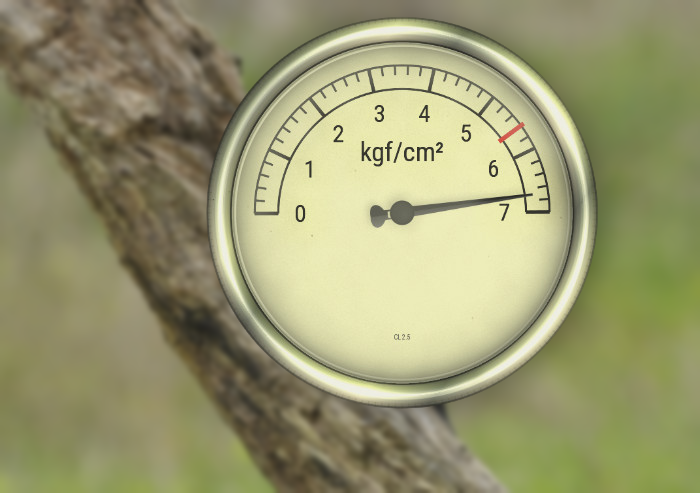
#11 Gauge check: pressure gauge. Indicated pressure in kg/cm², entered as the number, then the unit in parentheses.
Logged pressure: 6.7 (kg/cm²)
